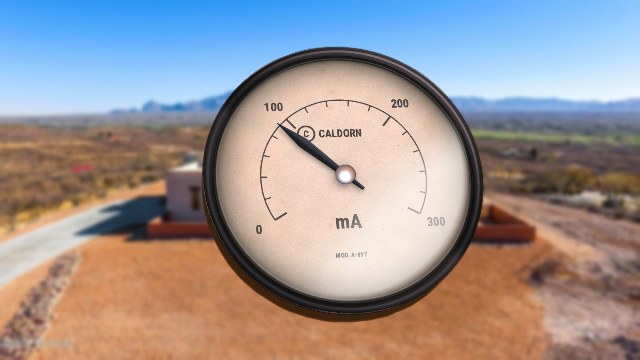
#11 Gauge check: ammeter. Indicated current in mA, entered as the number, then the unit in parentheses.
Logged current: 90 (mA)
